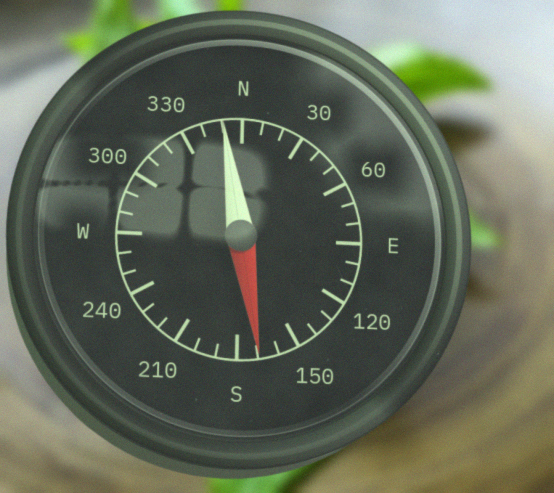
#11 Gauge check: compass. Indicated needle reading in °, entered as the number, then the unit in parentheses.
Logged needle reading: 170 (°)
